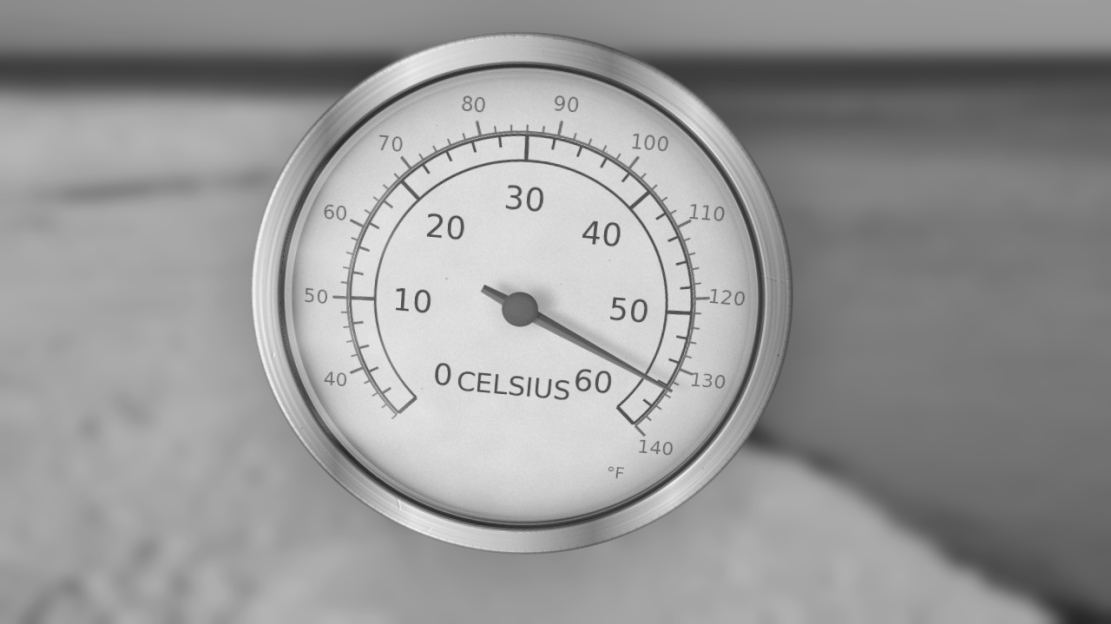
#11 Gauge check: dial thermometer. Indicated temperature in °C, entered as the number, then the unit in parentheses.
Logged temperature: 56 (°C)
